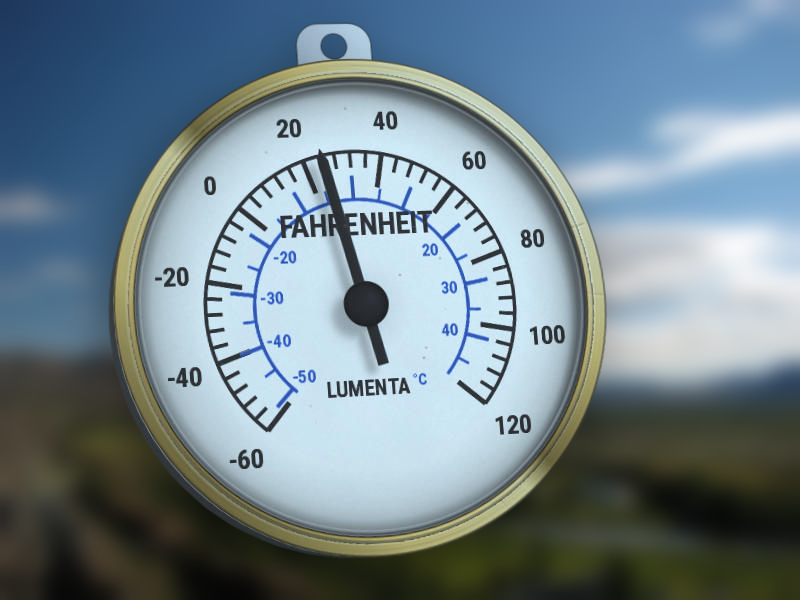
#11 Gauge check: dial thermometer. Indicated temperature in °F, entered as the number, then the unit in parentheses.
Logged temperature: 24 (°F)
